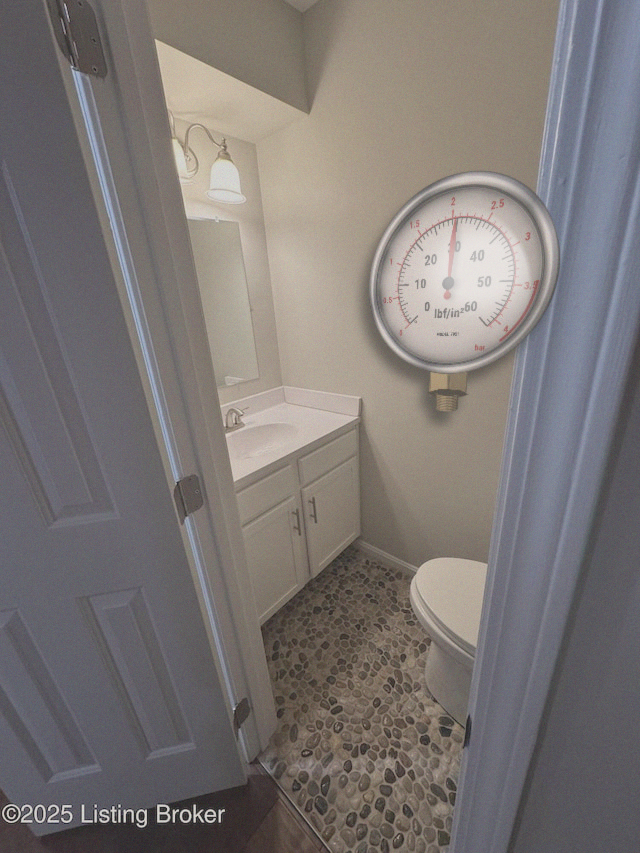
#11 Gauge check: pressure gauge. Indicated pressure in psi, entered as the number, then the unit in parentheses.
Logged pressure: 30 (psi)
